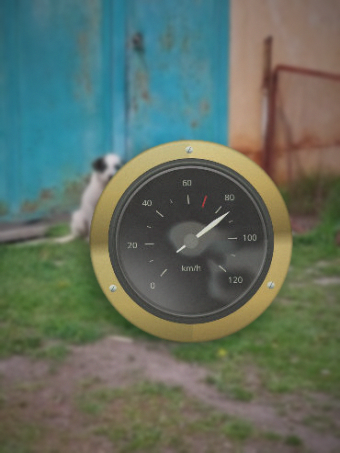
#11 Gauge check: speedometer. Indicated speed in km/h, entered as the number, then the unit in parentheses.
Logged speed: 85 (km/h)
